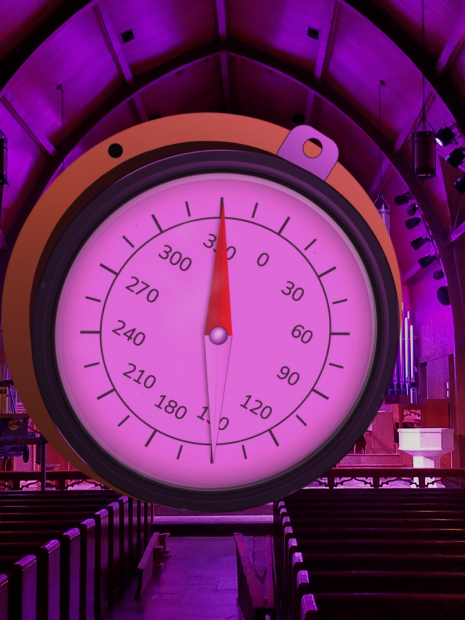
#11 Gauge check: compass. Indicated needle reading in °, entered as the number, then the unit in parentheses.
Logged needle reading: 330 (°)
